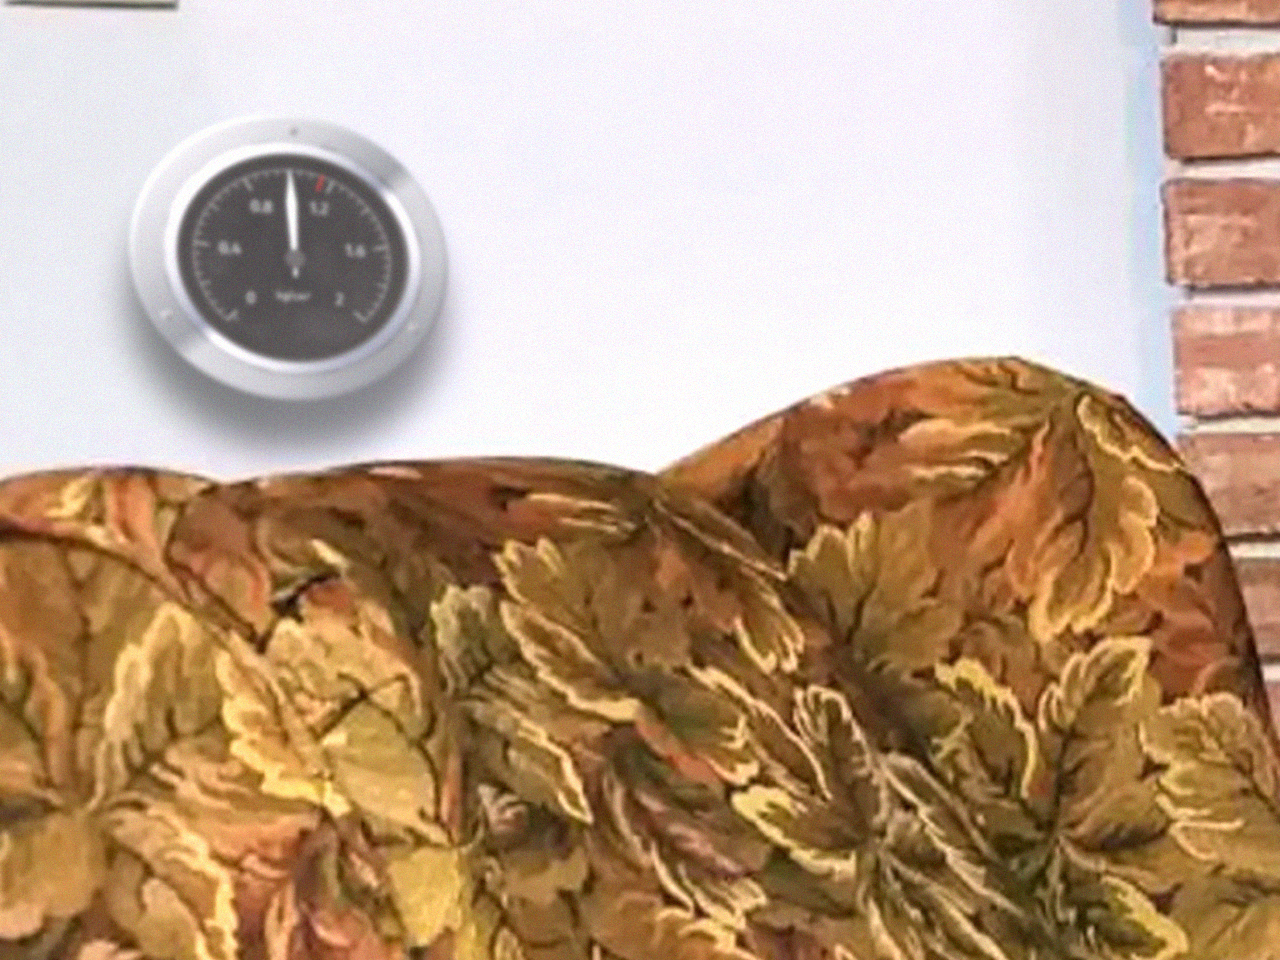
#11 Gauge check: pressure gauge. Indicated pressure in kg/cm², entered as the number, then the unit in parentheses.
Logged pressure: 1 (kg/cm²)
